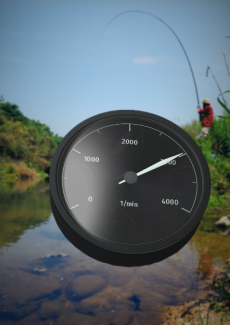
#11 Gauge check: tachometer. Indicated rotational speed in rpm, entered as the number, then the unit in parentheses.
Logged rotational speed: 3000 (rpm)
